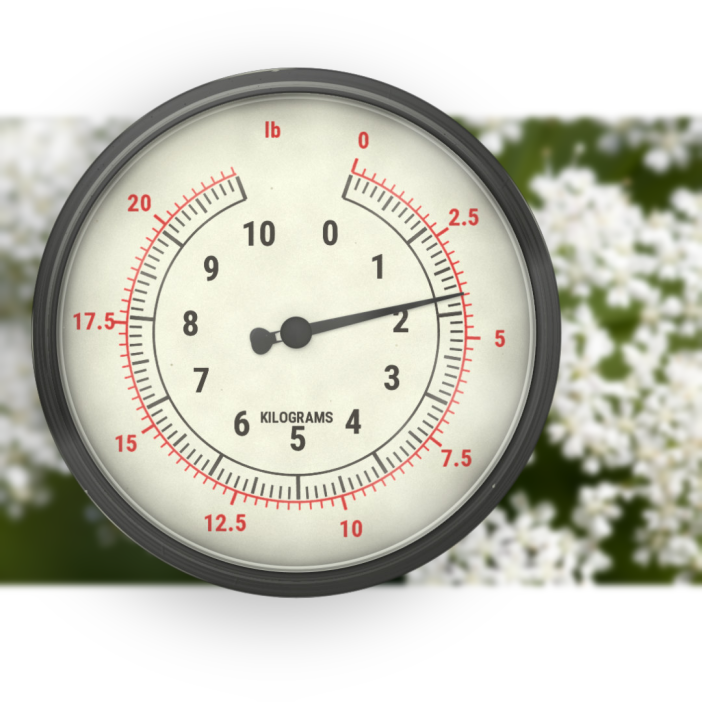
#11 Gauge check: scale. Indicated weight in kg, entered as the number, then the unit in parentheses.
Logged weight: 1.8 (kg)
